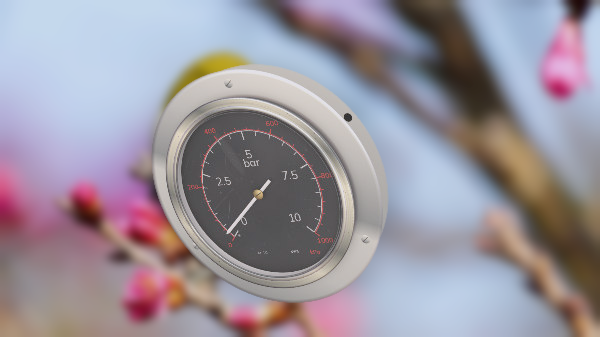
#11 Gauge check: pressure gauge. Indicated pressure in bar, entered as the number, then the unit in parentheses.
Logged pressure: 0.25 (bar)
